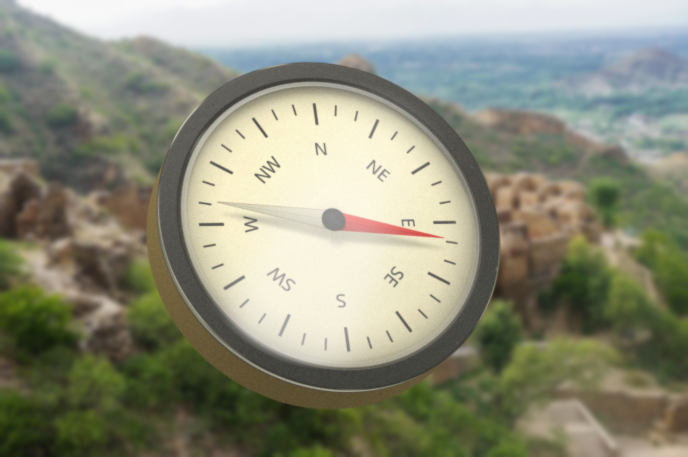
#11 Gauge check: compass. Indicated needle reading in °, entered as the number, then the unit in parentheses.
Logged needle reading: 100 (°)
